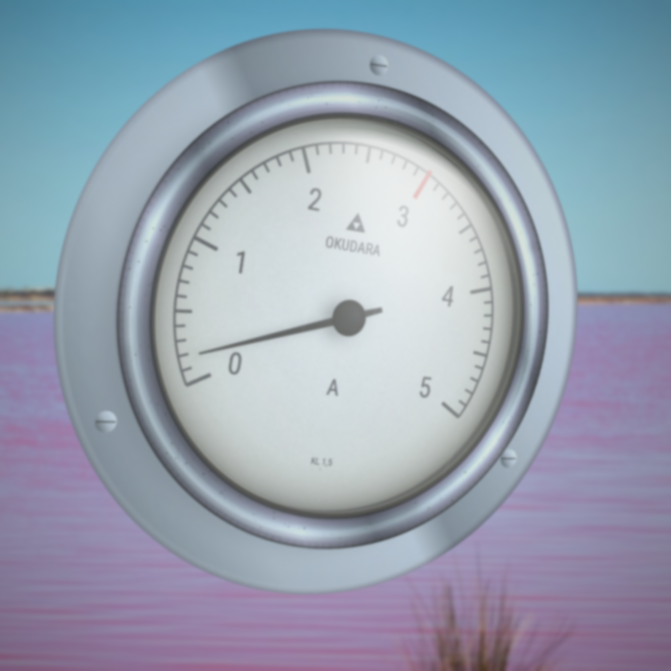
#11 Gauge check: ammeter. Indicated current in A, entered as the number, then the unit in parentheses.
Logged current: 0.2 (A)
